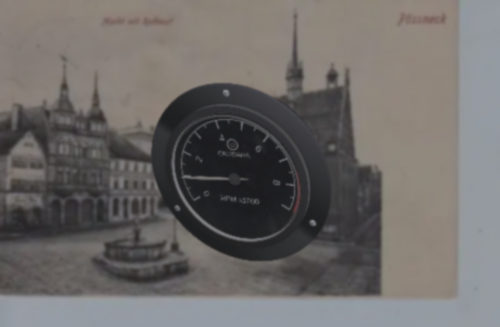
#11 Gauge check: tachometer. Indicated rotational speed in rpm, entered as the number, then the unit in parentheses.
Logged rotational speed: 1000 (rpm)
